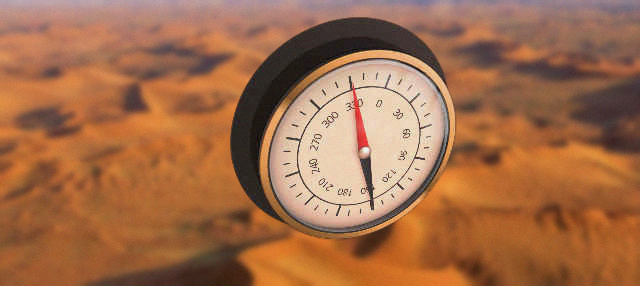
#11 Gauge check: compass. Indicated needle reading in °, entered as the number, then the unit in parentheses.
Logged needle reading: 330 (°)
